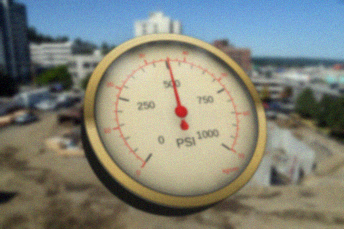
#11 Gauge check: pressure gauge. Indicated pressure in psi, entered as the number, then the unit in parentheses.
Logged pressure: 500 (psi)
